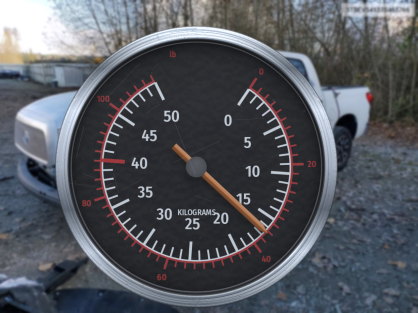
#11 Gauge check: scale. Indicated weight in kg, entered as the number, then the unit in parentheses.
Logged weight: 16.5 (kg)
